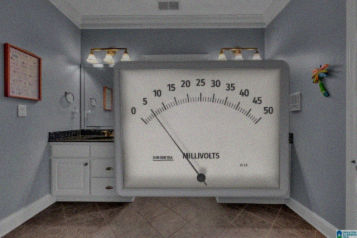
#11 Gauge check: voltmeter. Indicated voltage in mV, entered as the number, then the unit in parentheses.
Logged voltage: 5 (mV)
